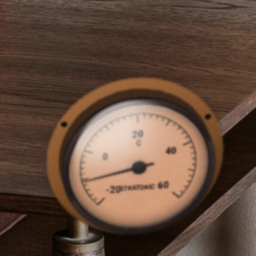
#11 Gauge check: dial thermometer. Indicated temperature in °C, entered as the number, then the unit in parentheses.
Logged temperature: -10 (°C)
